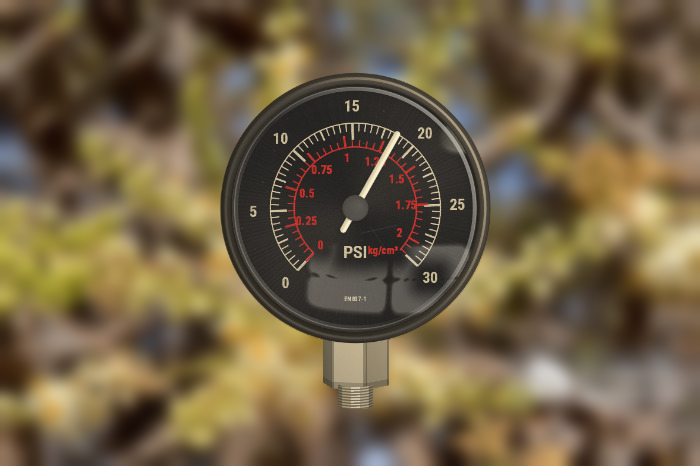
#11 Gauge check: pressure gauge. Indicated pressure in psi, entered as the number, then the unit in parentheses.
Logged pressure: 18.5 (psi)
